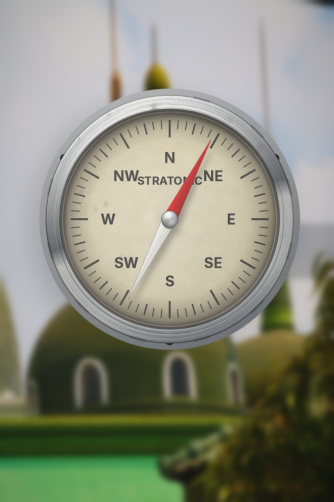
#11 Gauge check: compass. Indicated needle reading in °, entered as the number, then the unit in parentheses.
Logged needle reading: 27.5 (°)
